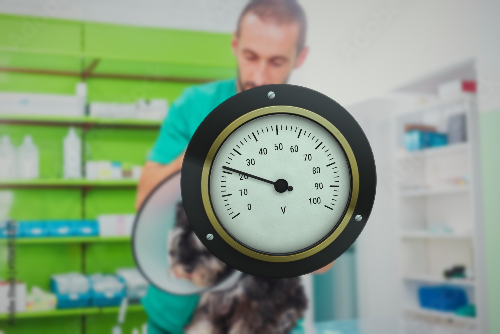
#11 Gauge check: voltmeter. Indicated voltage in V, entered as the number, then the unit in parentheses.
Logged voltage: 22 (V)
